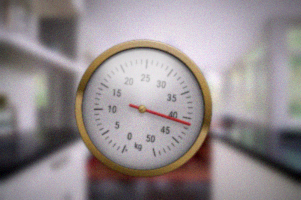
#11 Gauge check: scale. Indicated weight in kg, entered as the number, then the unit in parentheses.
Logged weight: 41 (kg)
